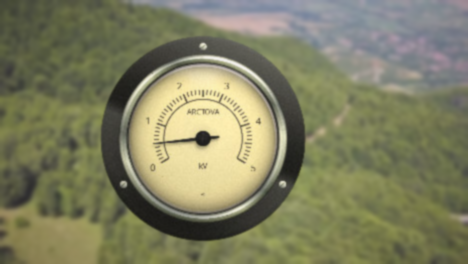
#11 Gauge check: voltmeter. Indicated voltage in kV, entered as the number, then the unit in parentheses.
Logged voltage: 0.5 (kV)
